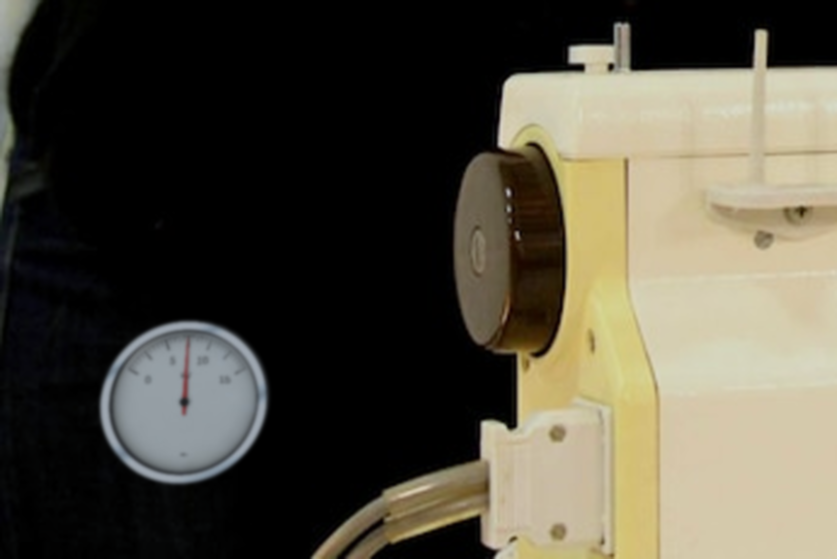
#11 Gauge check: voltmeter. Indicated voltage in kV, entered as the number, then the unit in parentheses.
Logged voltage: 7.5 (kV)
